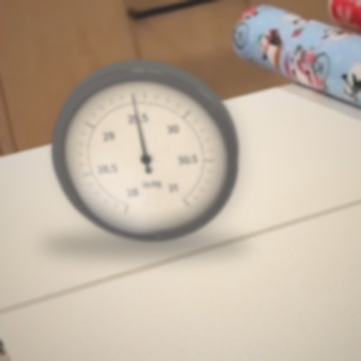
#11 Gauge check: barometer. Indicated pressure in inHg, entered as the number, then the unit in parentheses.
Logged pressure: 29.5 (inHg)
